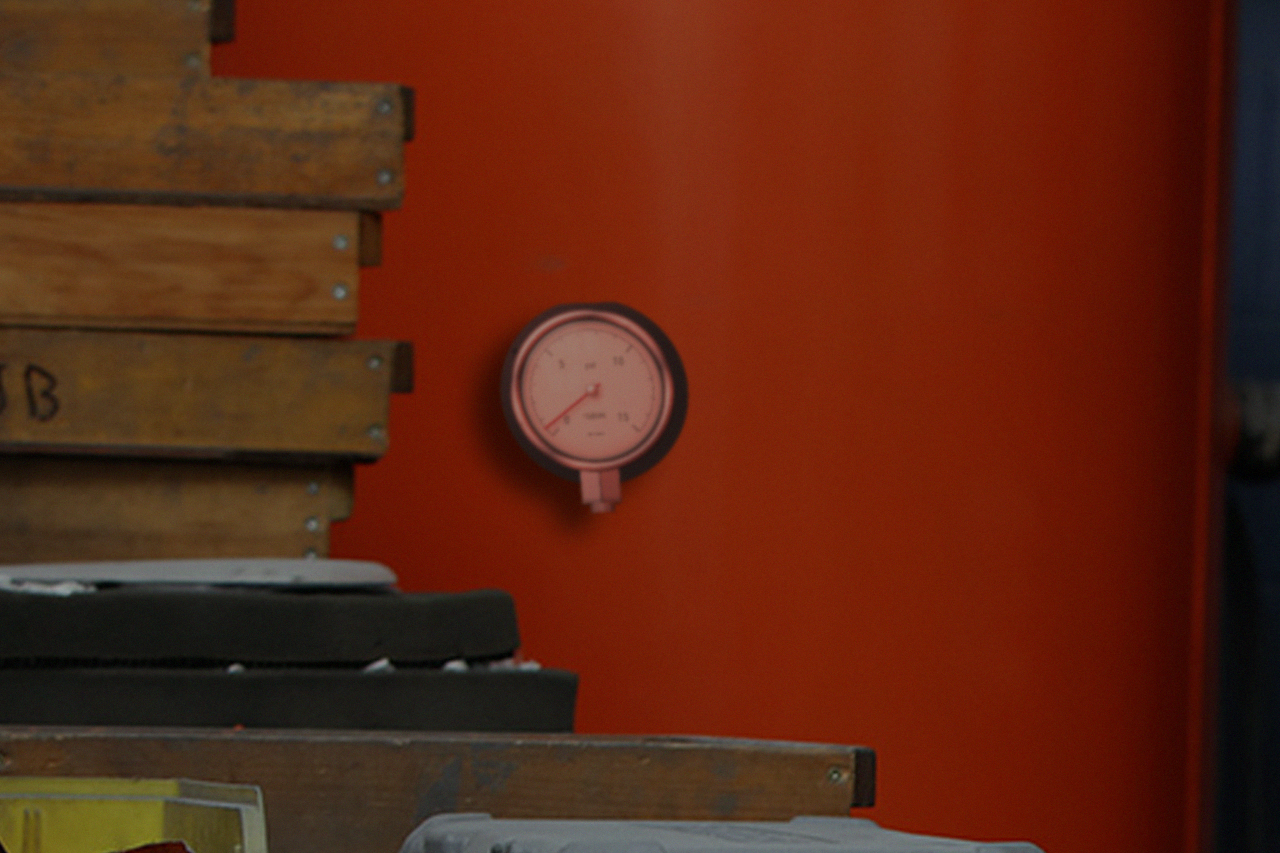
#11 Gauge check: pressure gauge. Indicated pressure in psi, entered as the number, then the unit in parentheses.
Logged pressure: 0.5 (psi)
